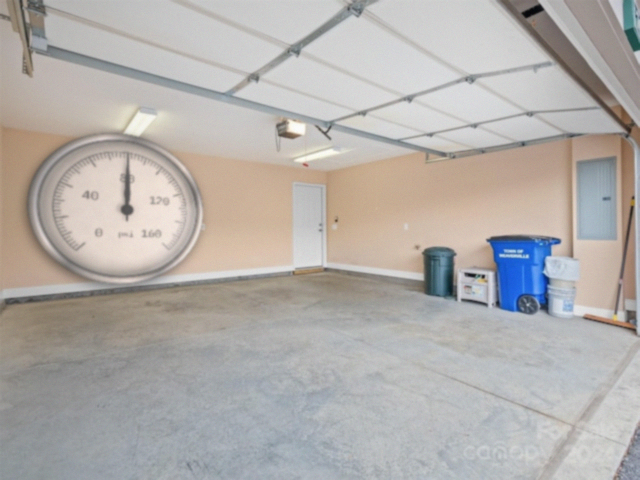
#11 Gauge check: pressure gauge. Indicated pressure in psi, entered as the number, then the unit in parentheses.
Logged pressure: 80 (psi)
